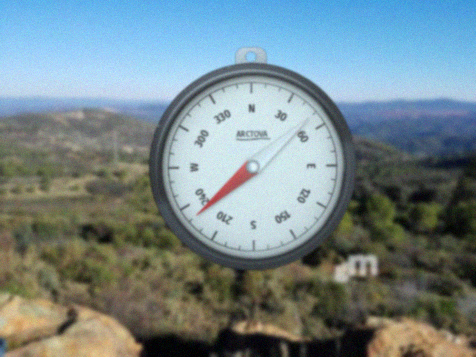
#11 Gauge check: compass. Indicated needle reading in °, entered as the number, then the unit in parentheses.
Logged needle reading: 230 (°)
